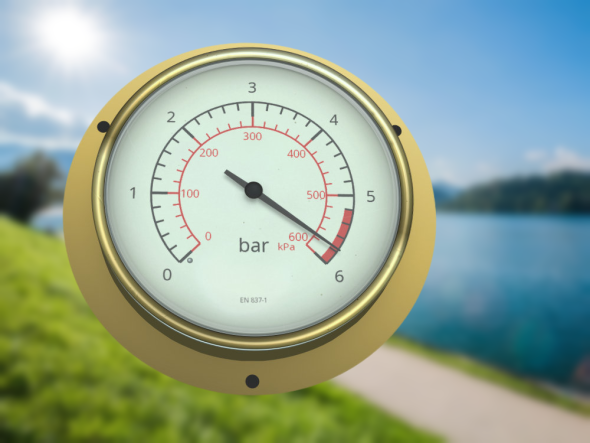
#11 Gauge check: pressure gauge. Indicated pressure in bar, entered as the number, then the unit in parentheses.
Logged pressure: 5.8 (bar)
